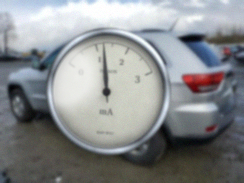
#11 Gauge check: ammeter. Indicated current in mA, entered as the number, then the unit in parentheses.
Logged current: 1.25 (mA)
